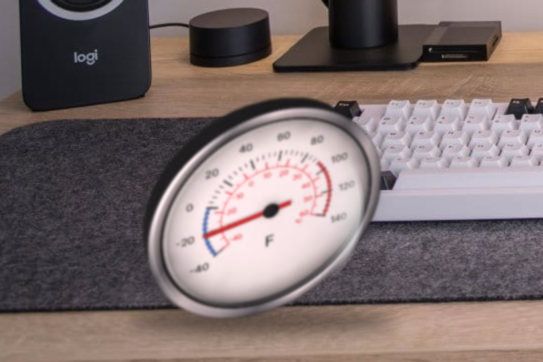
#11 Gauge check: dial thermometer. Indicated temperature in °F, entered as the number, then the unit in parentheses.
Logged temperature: -20 (°F)
